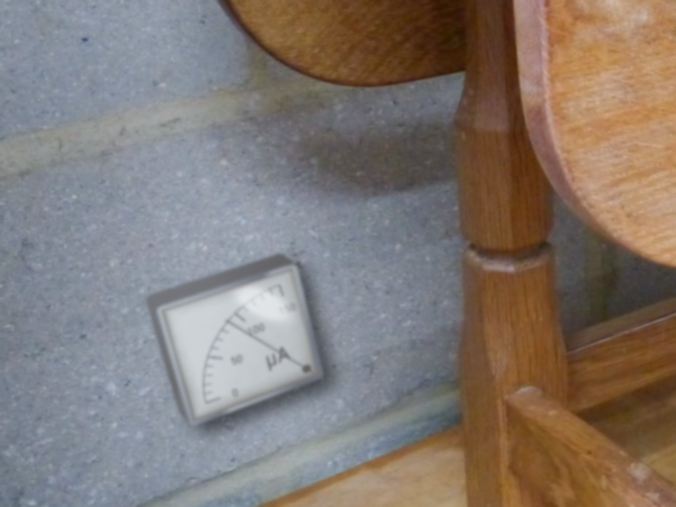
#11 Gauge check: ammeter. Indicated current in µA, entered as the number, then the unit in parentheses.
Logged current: 90 (µA)
